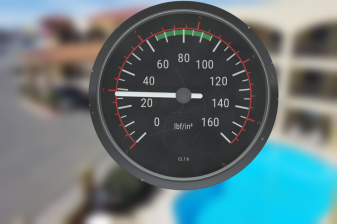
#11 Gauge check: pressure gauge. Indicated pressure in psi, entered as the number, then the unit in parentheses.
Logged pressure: 27.5 (psi)
